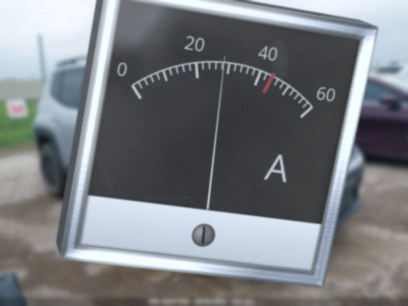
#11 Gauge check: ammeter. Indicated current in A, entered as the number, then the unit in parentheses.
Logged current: 28 (A)
